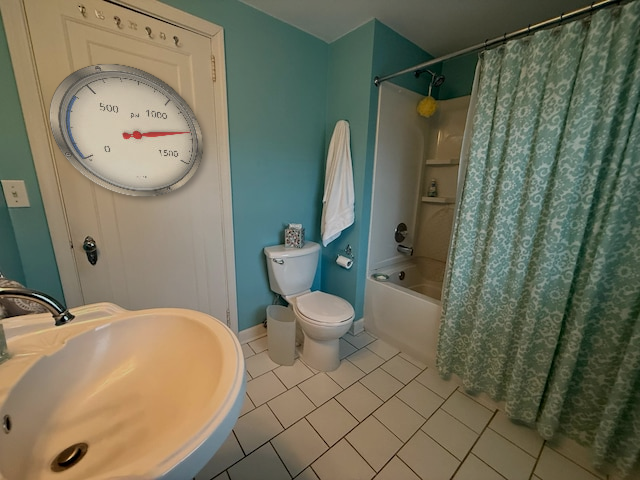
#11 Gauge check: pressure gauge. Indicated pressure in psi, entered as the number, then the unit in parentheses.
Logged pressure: 1250 (psi)
